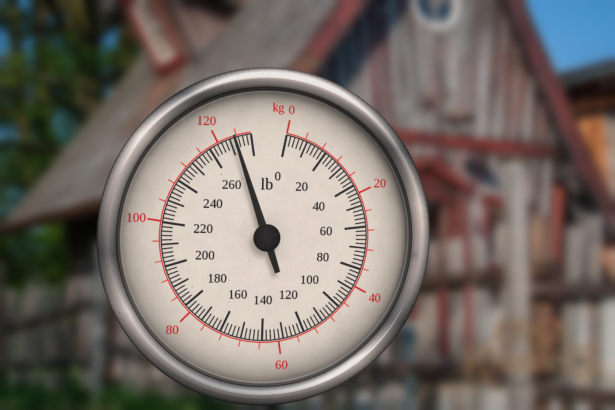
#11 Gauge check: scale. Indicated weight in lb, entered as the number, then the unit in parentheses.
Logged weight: 272 (lb)
